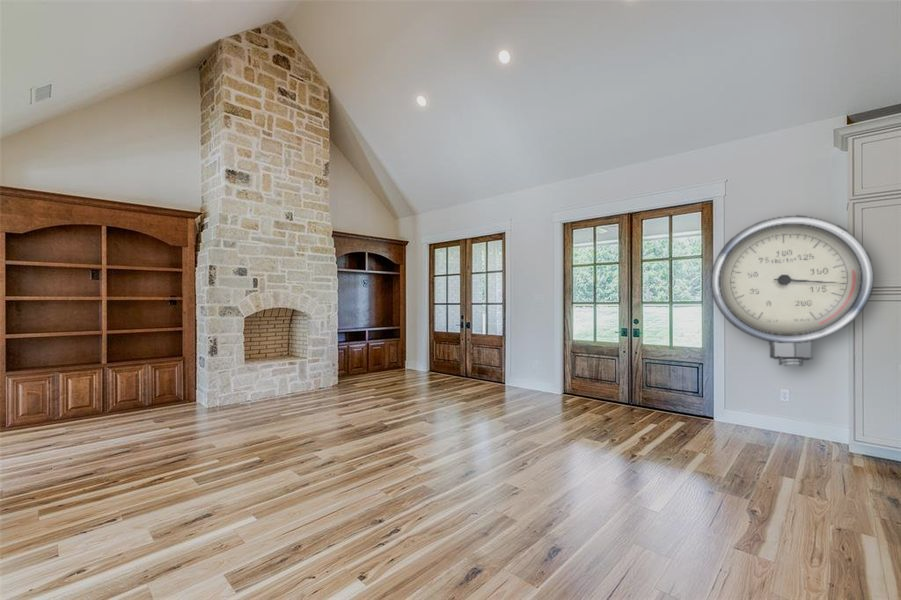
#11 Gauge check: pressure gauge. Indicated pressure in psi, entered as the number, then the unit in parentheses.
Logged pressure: 165 (psi)
